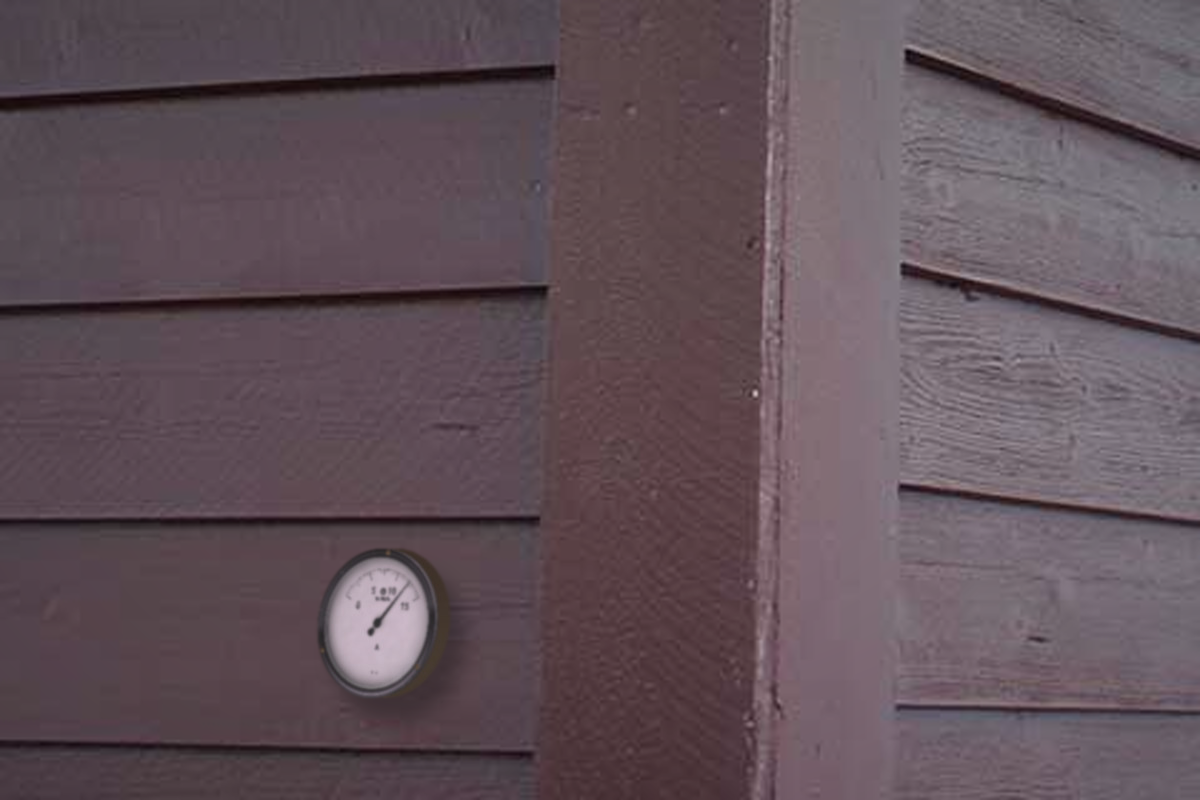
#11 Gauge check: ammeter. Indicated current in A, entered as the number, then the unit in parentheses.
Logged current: 12.5 (A)
